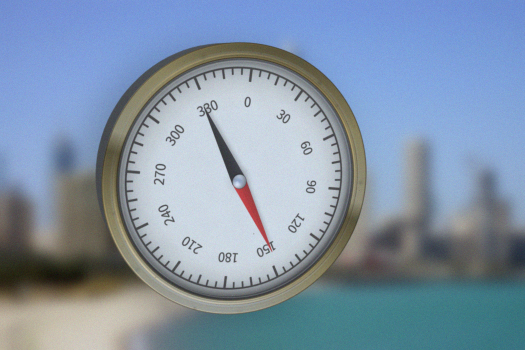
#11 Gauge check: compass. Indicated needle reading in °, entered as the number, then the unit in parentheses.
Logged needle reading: 147.5 (°)
